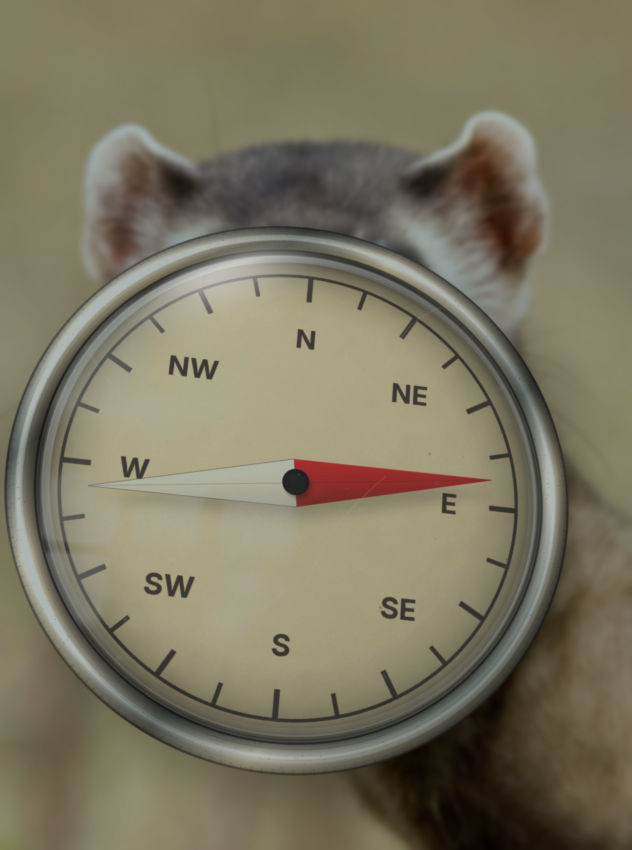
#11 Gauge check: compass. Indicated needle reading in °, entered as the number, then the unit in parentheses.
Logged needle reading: 82.5 (°)
